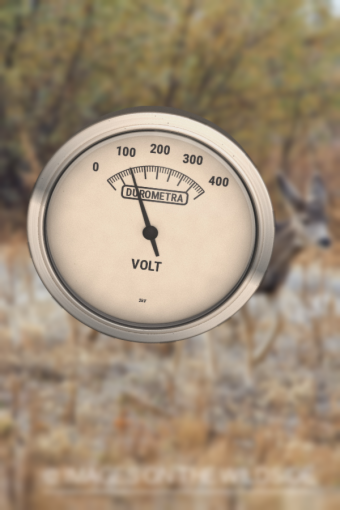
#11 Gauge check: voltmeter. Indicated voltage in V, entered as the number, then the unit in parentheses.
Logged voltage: 100 (V)
